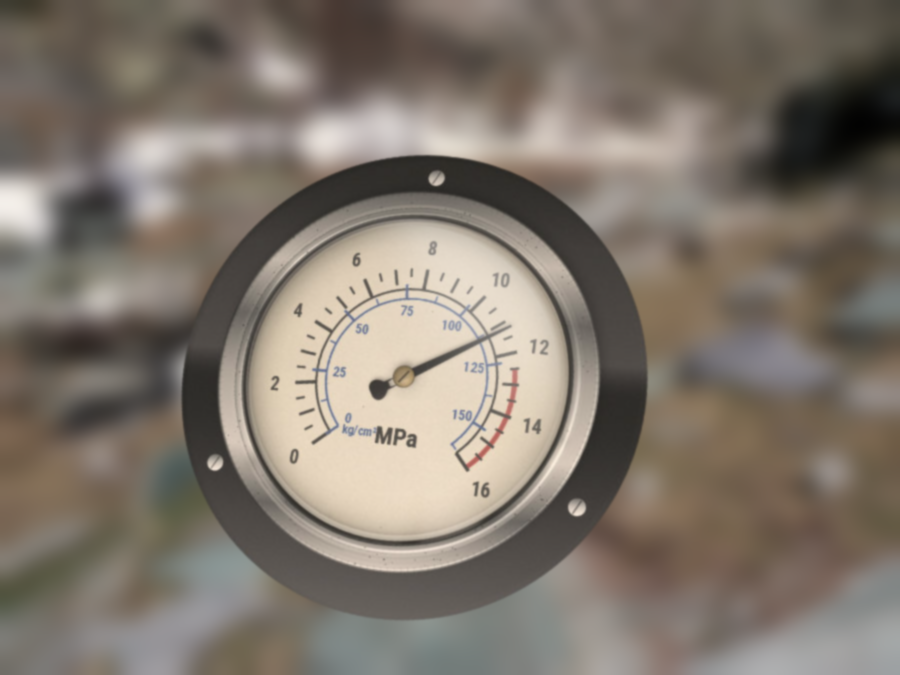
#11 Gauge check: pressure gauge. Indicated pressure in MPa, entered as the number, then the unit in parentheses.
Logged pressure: 11.25 (MPa)
